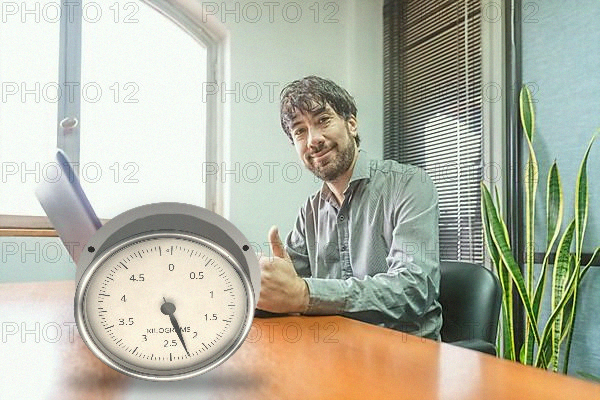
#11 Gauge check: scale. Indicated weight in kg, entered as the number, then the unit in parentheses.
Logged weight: 2.25 (kg)
